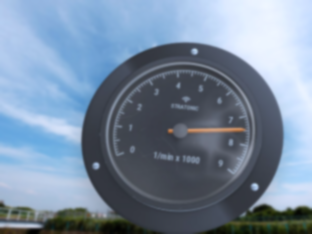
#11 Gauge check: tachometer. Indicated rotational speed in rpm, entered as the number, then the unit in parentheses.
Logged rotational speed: 7500 (rpm)
